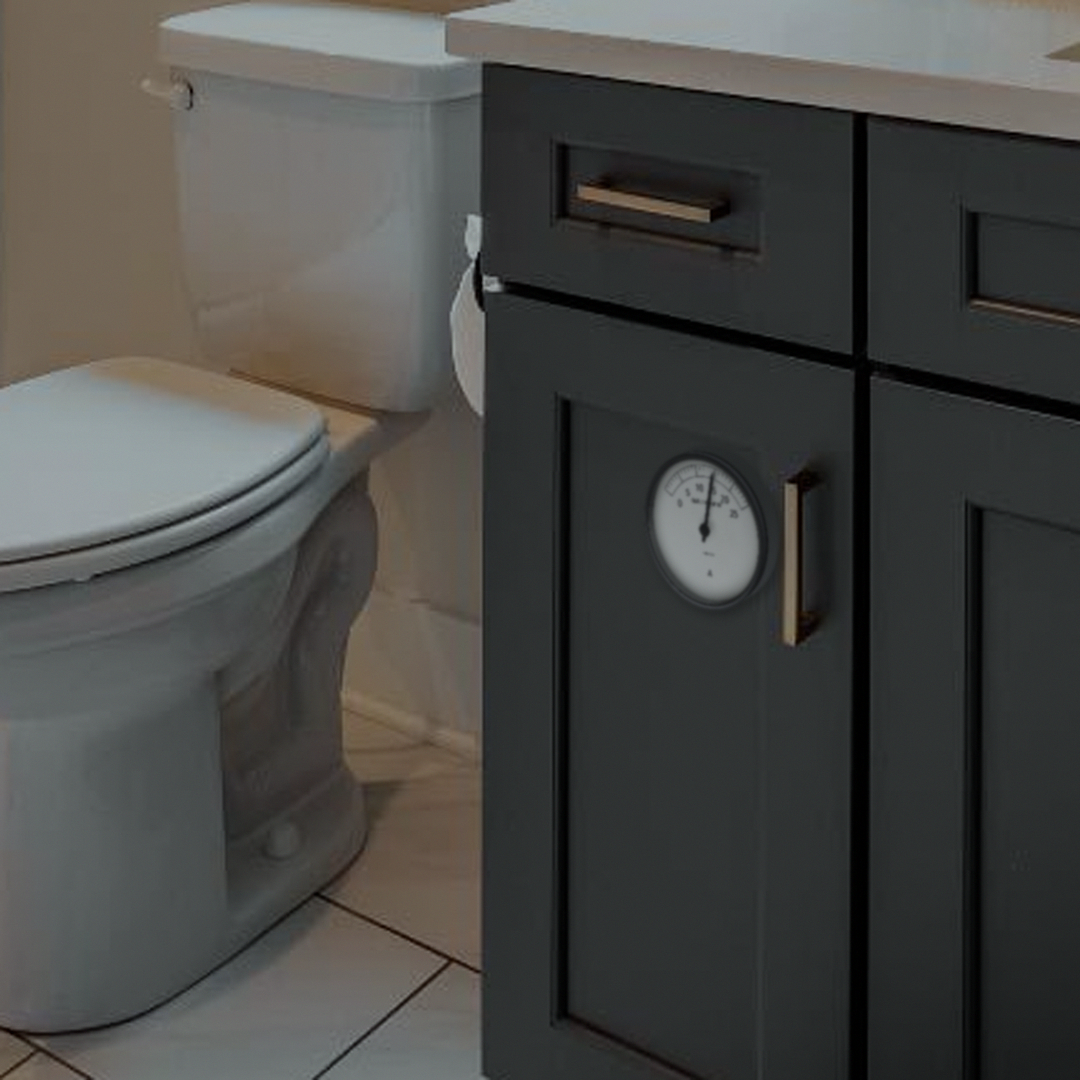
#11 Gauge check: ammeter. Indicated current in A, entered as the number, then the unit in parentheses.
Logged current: 15 (A)
